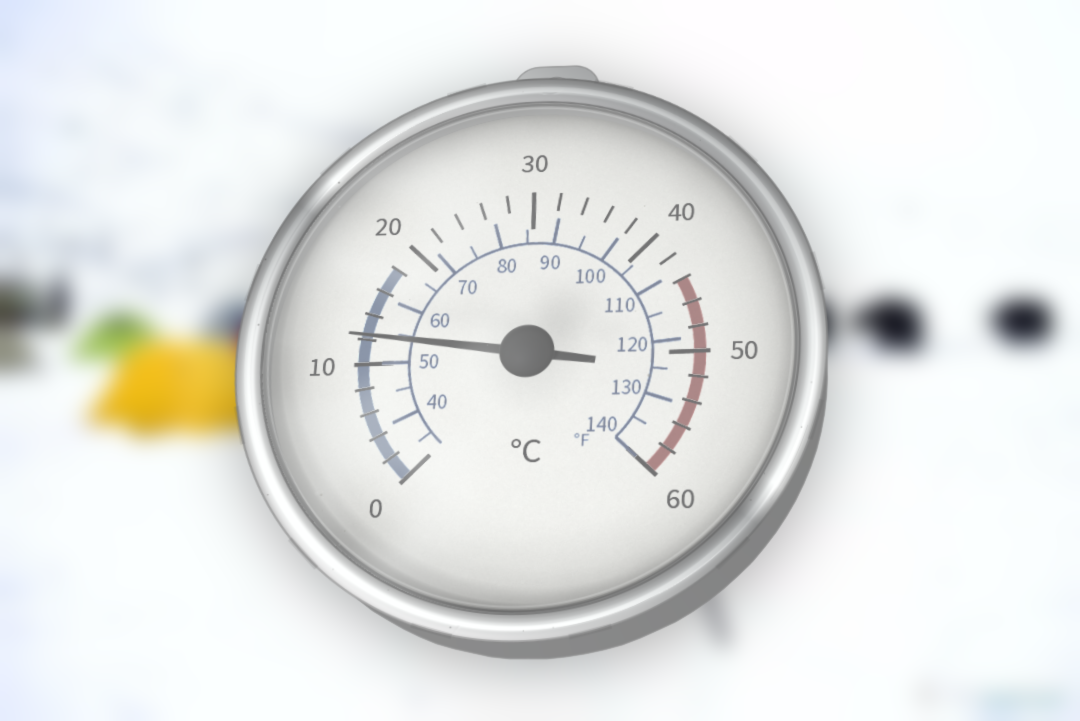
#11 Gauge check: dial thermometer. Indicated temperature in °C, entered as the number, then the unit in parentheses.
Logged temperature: 12 (°C)
